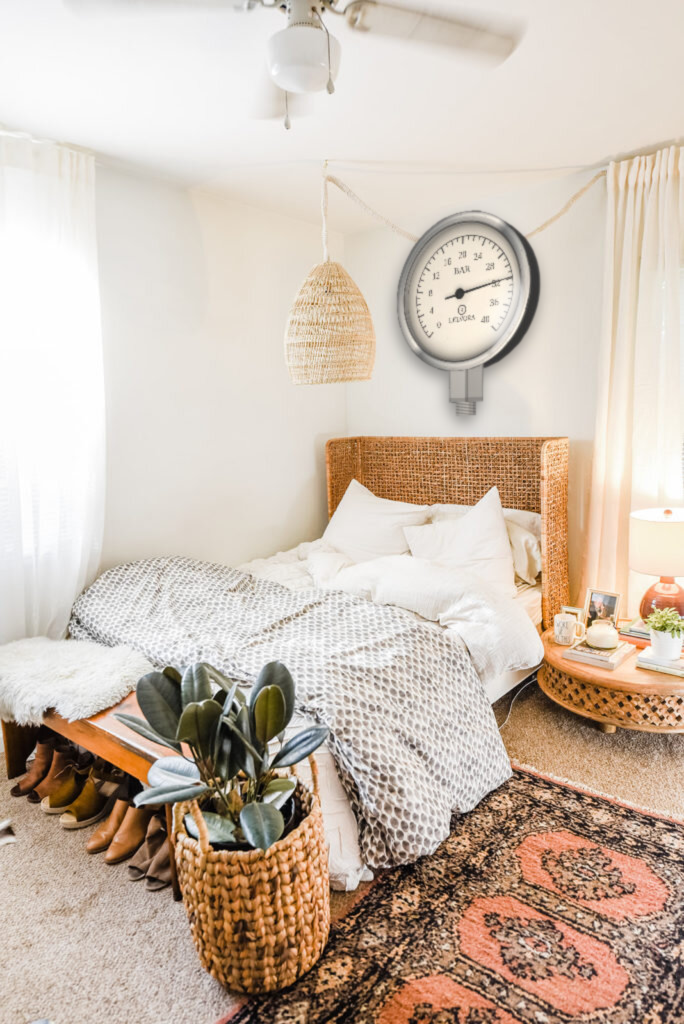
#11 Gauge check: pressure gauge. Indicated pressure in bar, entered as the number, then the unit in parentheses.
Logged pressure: 32 (bar)
